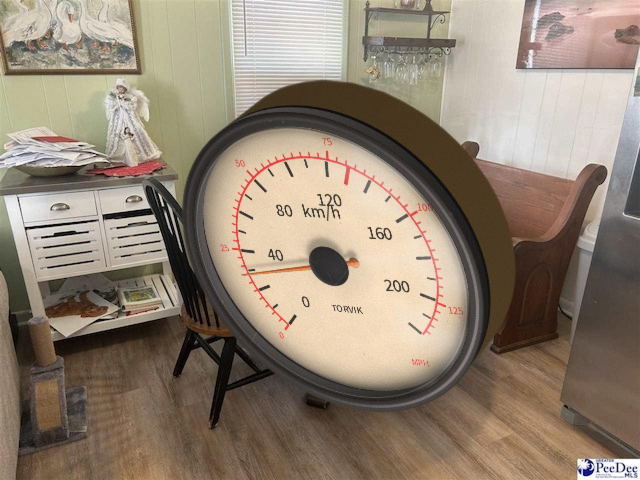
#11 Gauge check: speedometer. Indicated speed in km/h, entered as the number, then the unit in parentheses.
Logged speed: 30 (km/h)
